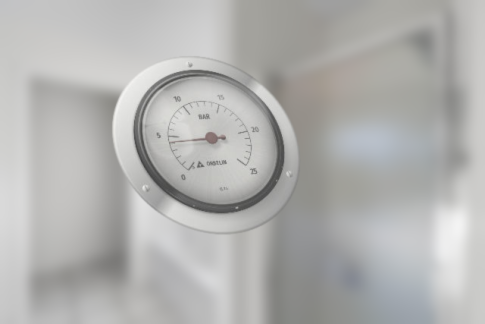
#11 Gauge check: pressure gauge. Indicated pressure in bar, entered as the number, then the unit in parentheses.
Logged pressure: 4 (bar)
